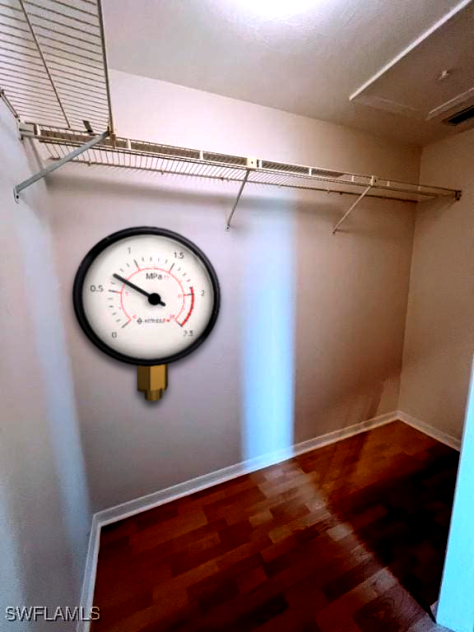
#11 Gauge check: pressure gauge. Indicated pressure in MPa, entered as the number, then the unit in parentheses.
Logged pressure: 0.7 (MPa)
